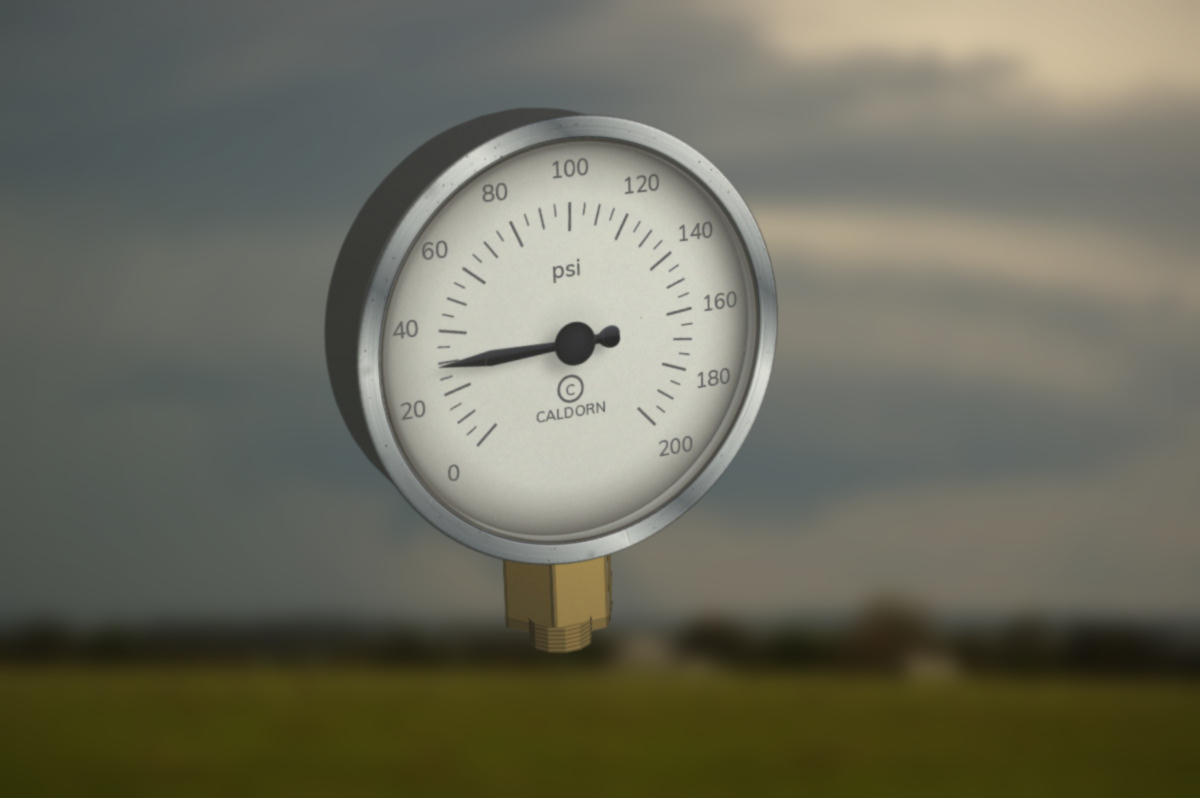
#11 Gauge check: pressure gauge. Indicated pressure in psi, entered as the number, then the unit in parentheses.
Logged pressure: 30 (psi)
